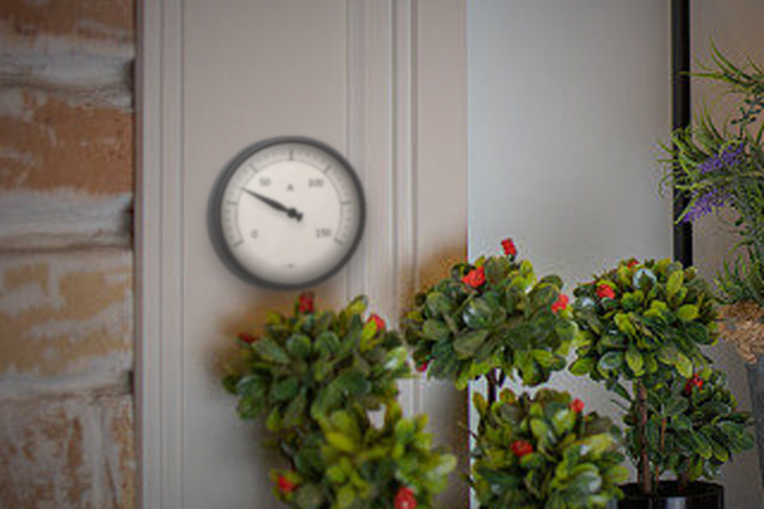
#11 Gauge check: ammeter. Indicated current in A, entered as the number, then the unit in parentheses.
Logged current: 35 (A)
